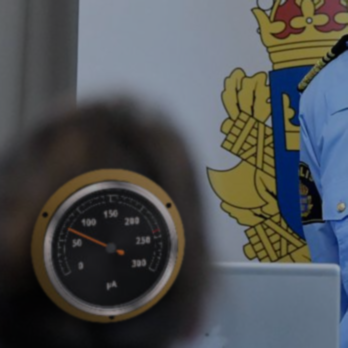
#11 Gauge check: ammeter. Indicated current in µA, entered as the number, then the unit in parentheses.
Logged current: 70 (µA)
